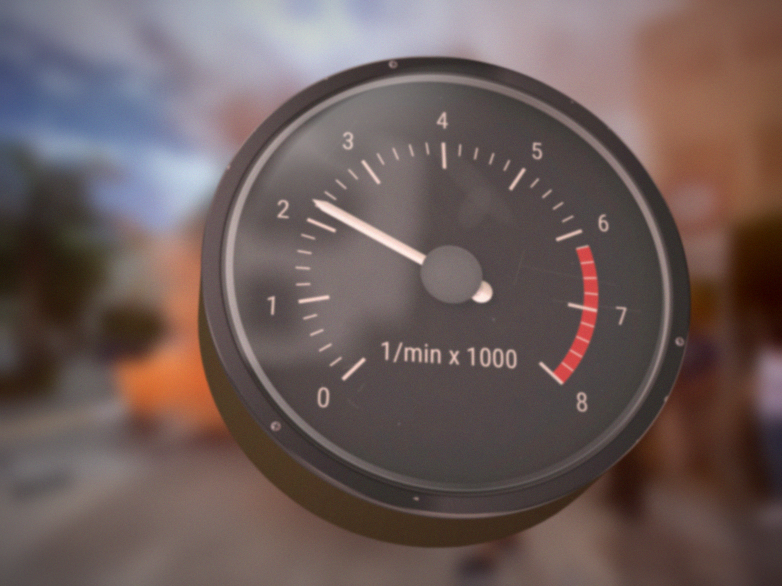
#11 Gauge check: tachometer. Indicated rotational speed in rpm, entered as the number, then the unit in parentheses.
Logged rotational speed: 2200 (rpm)
